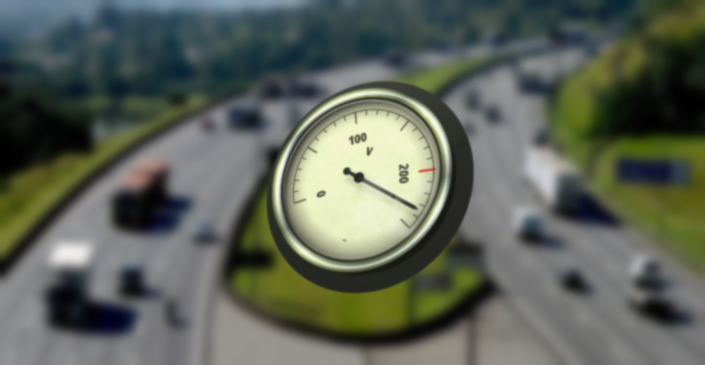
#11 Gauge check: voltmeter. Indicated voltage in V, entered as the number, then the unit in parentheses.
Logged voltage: 235 (V)
